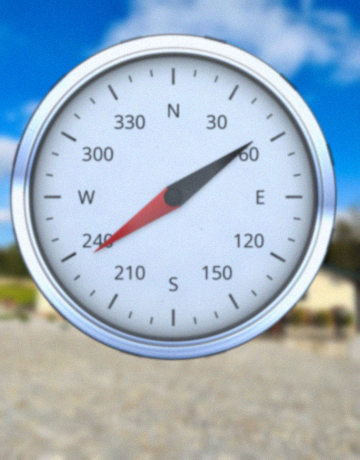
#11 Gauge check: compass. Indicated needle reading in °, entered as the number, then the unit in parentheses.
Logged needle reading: 235 (°)
